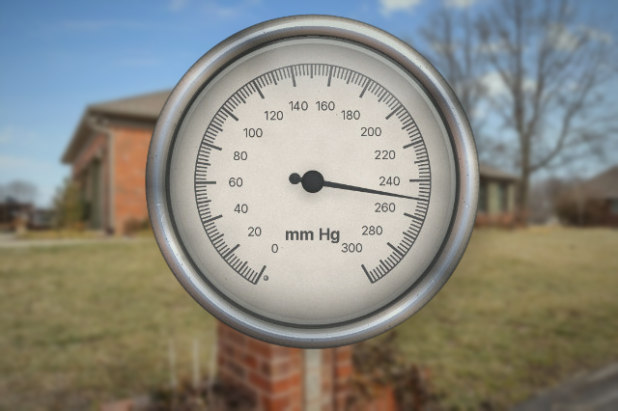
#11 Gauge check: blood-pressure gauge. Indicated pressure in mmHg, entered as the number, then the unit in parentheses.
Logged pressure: 250 (mmHg)
